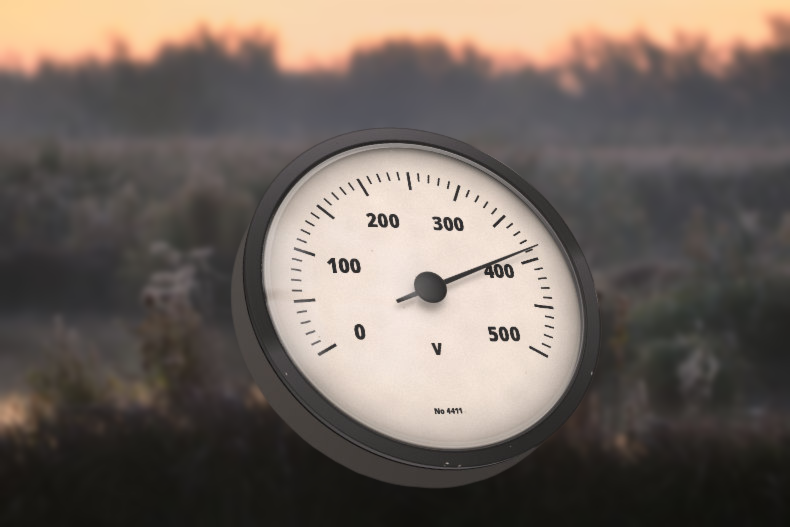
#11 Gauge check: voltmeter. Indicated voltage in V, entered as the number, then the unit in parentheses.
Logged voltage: 390 (V)
